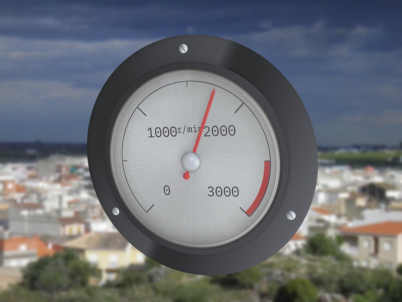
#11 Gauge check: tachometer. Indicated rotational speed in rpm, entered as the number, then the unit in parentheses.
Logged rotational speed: 1750 (rpm)
